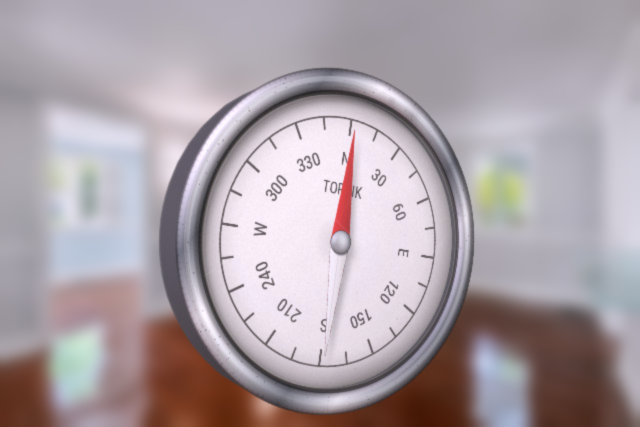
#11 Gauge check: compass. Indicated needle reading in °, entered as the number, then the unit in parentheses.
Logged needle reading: 0 (°)
